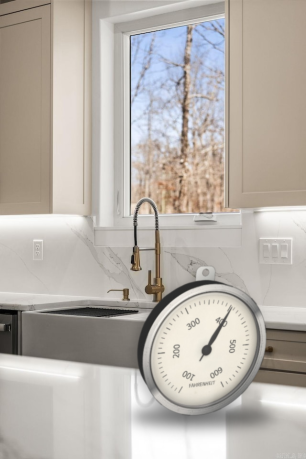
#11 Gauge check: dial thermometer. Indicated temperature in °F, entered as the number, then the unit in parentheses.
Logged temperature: 400 (°F)
